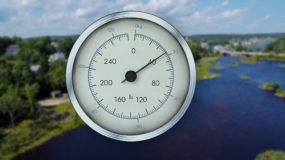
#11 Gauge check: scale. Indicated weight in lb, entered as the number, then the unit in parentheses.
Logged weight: 40 (lb)
